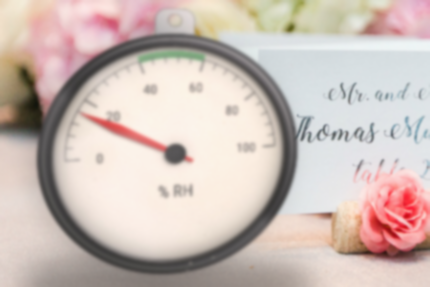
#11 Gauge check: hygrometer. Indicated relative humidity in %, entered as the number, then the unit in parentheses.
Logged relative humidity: 16 (%)
